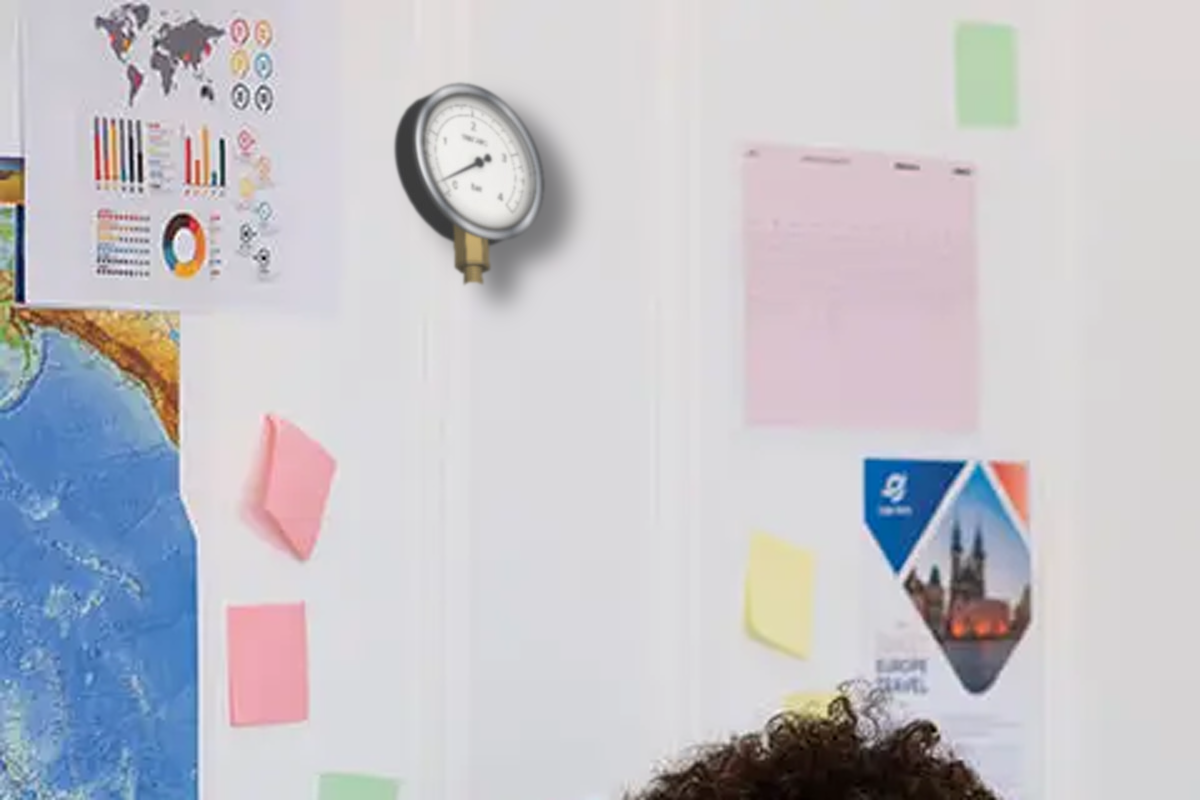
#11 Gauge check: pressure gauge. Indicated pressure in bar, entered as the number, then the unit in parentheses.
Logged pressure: 0.2 (bar)
